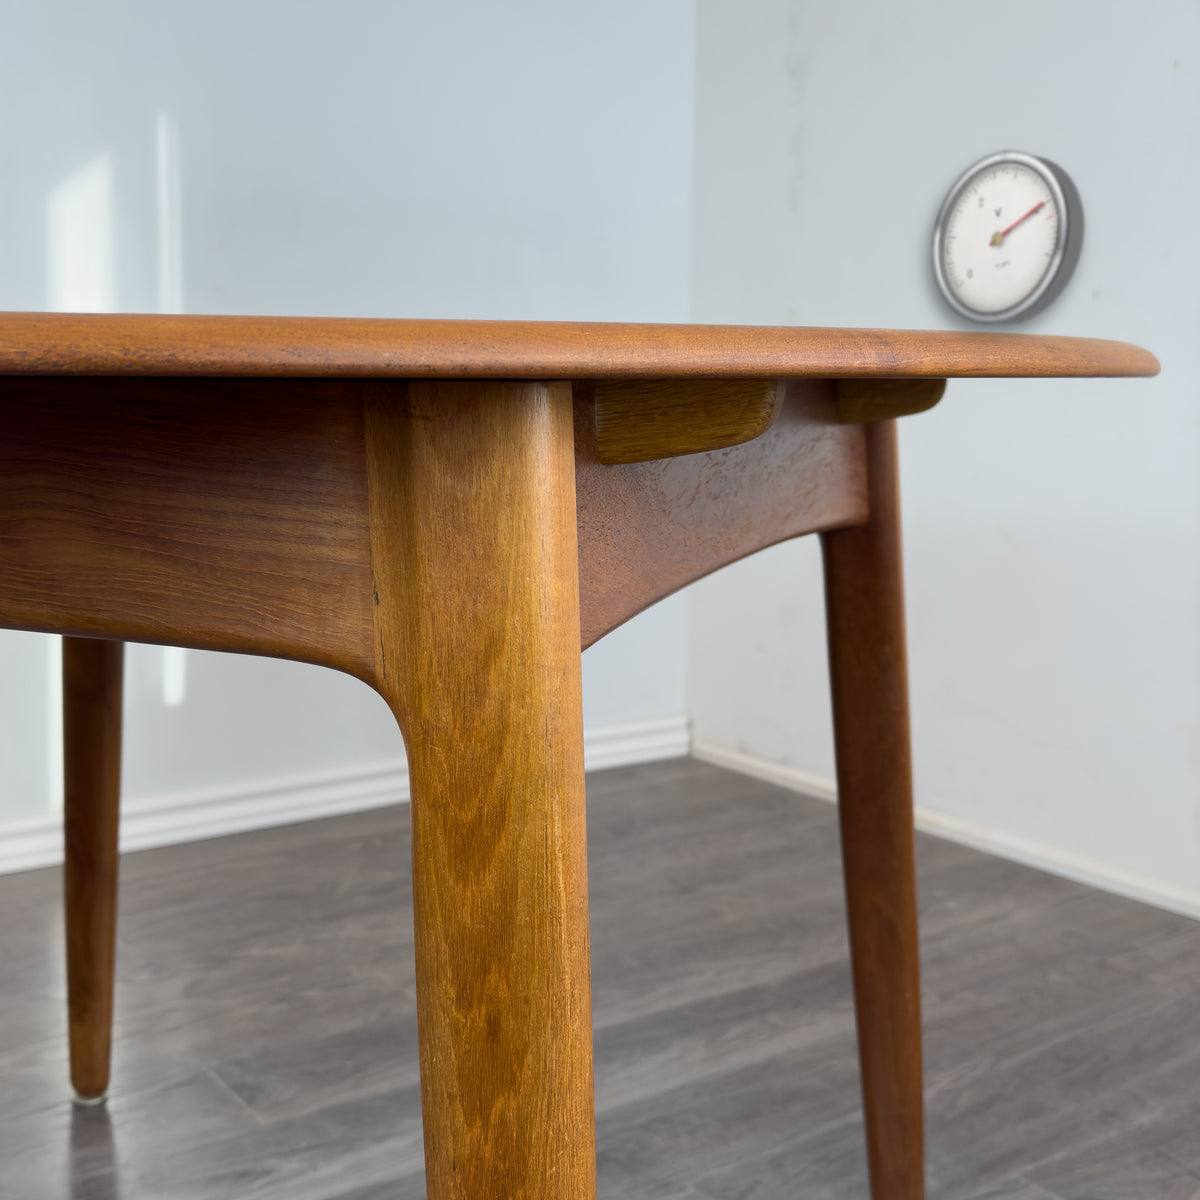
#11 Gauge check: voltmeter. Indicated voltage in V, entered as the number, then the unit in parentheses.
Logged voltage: 4 (V)
